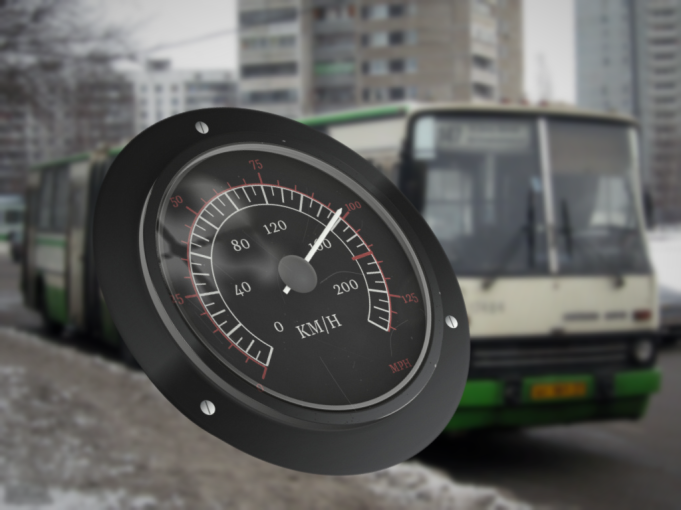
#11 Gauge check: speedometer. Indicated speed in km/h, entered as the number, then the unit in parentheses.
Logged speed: 157.5 (km/h)
